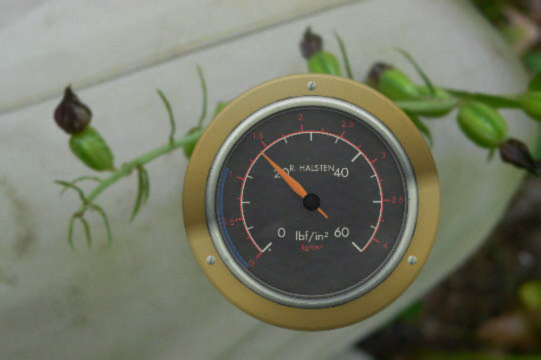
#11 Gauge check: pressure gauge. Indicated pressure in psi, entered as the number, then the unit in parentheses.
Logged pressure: 20 (psi)
